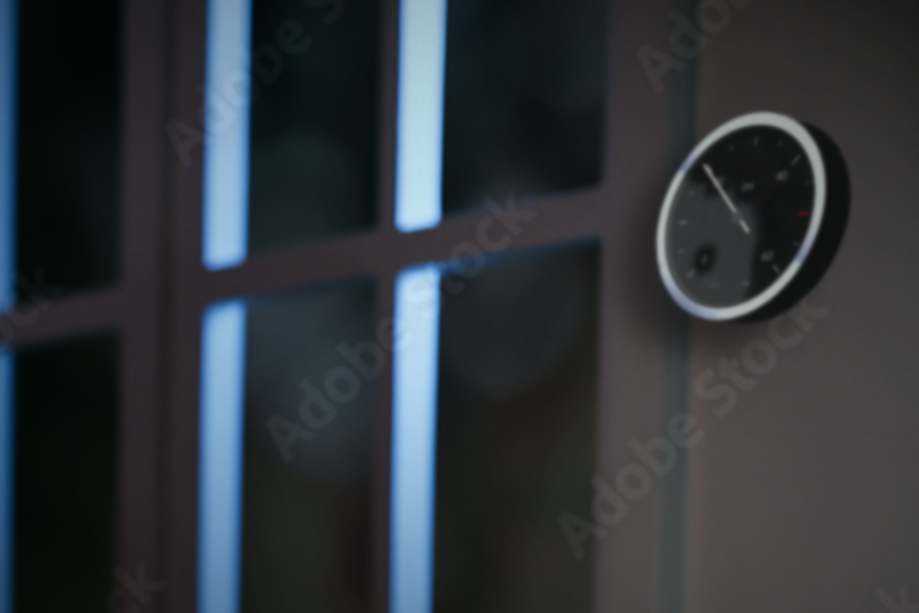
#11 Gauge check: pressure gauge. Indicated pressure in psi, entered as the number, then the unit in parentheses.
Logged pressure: 20 (psi)
